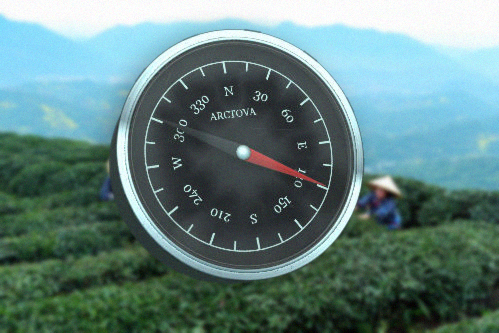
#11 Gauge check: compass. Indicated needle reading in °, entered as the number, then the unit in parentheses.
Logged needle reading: 120 (°)
